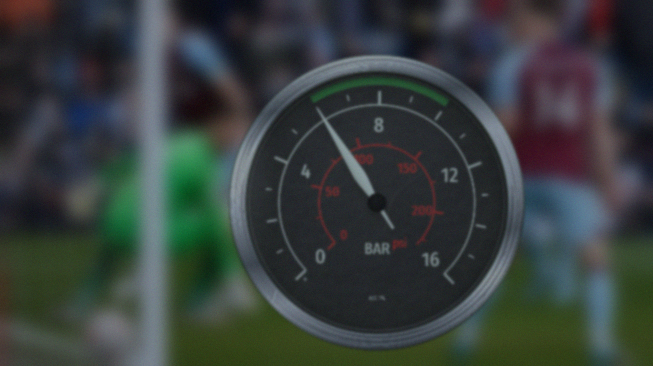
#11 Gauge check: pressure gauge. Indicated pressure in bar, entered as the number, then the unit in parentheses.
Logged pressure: 6 (bar)
